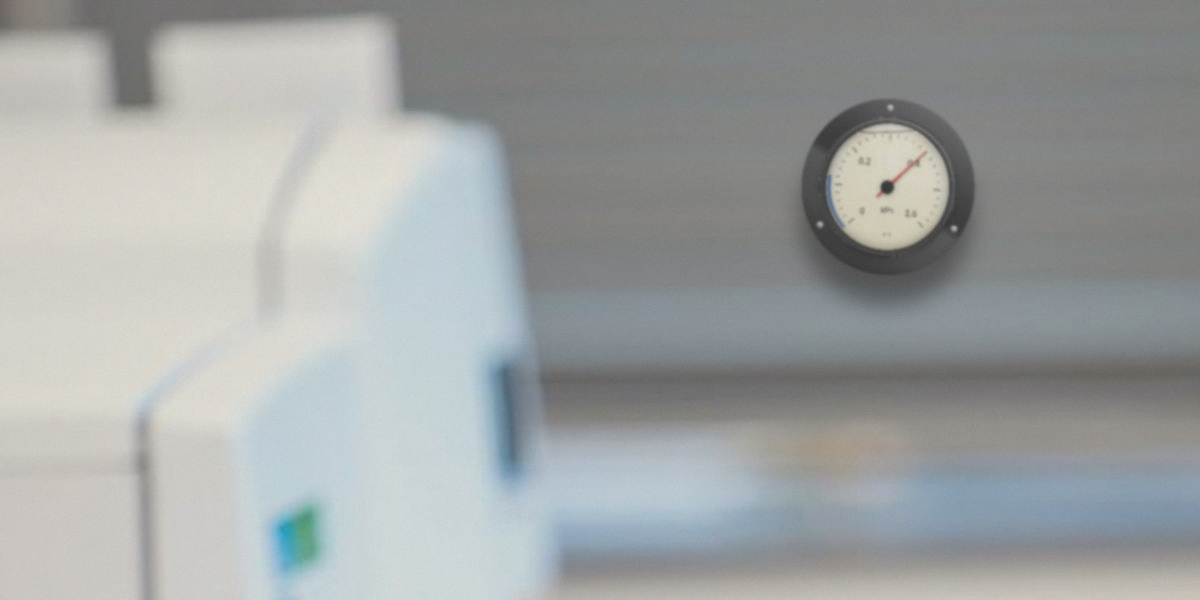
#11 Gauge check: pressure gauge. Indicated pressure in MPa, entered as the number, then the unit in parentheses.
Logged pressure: 0.4 (MPa)
